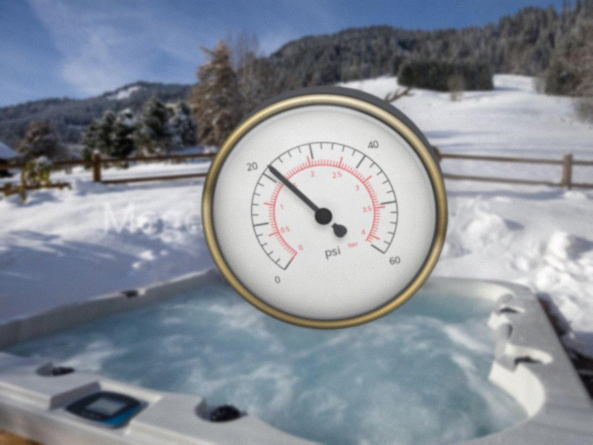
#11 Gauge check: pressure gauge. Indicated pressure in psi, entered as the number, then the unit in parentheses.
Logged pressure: 22 (psi)
